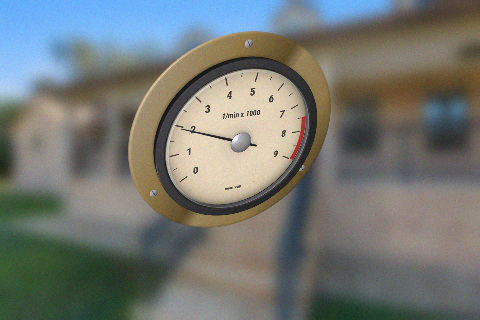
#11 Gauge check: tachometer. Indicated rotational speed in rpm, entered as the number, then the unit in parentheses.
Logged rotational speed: 2000 (rpm)
